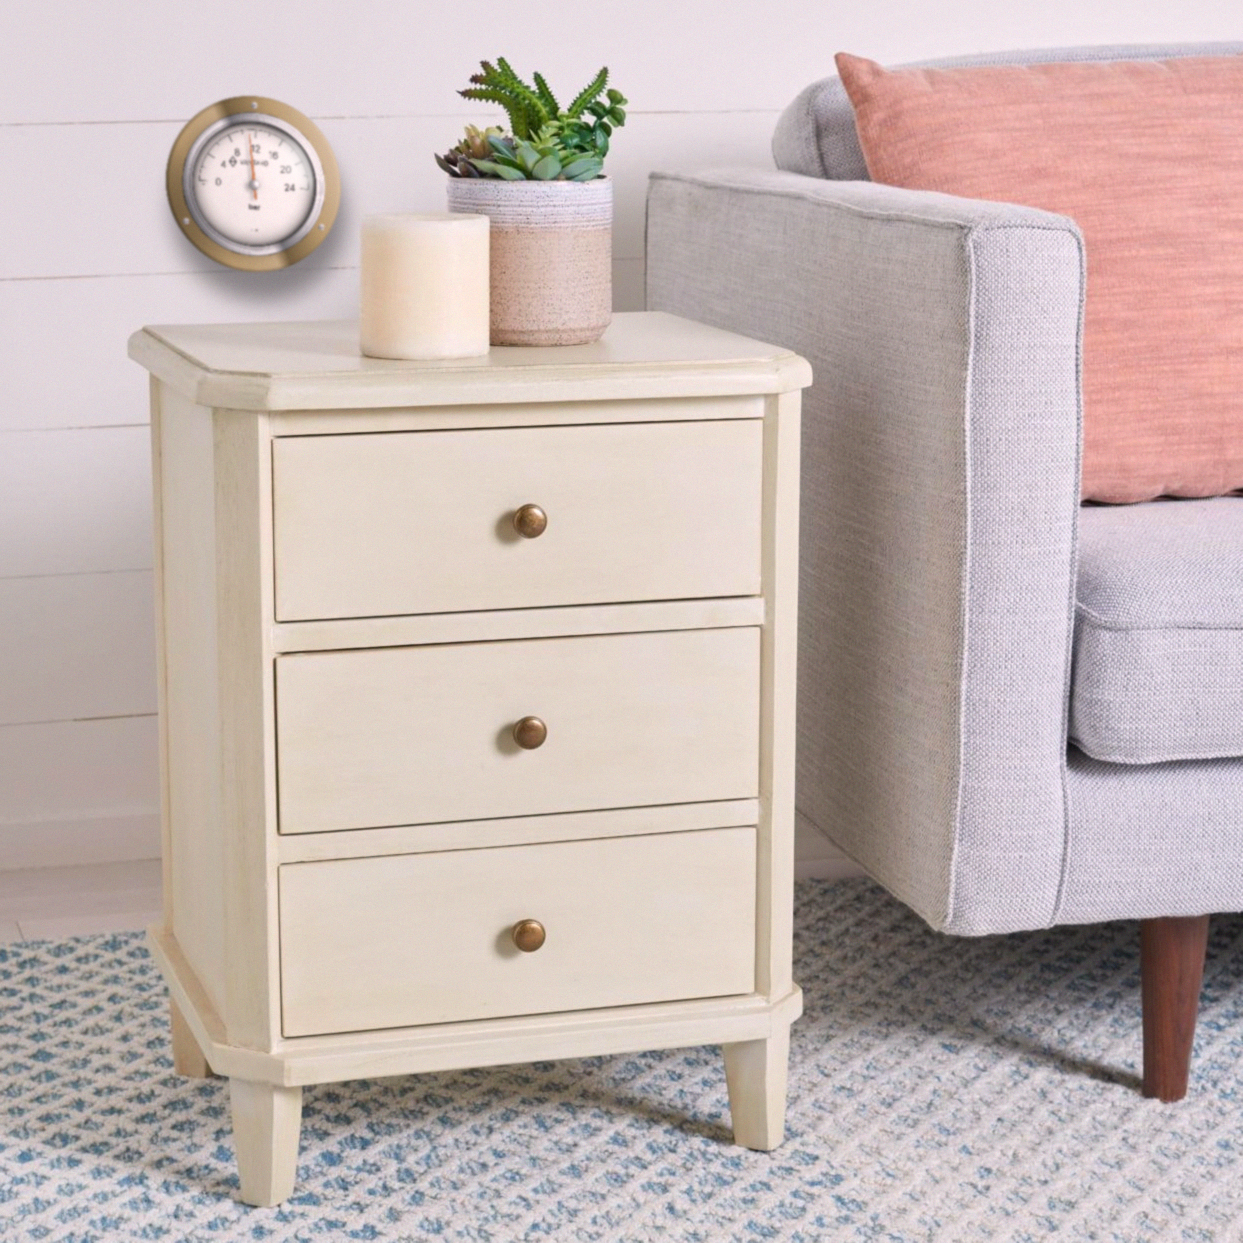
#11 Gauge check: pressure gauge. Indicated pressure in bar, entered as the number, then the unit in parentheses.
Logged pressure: 11 (bar)
